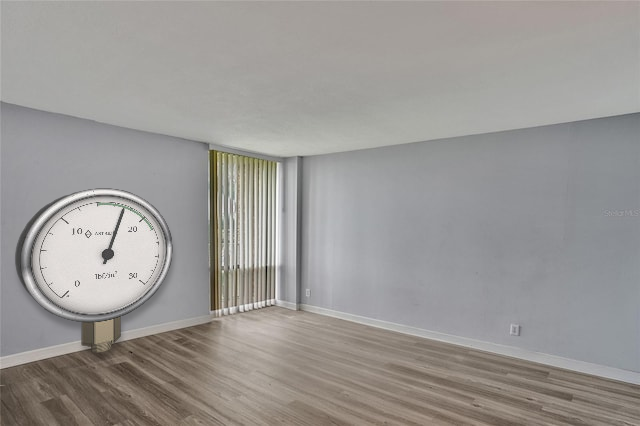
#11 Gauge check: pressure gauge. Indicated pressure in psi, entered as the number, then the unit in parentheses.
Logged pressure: 17 (psi)
